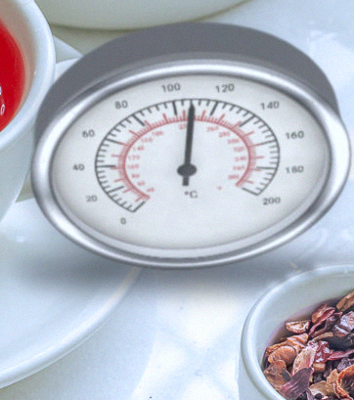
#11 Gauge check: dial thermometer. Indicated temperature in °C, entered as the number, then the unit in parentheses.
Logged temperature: 108 (°C)
